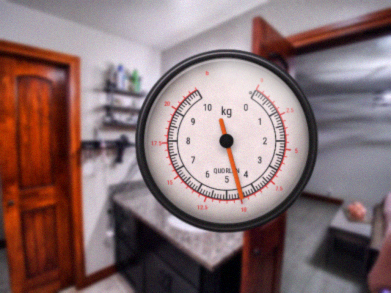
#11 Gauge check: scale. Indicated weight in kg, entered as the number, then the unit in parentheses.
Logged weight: 4.5 (kg)
